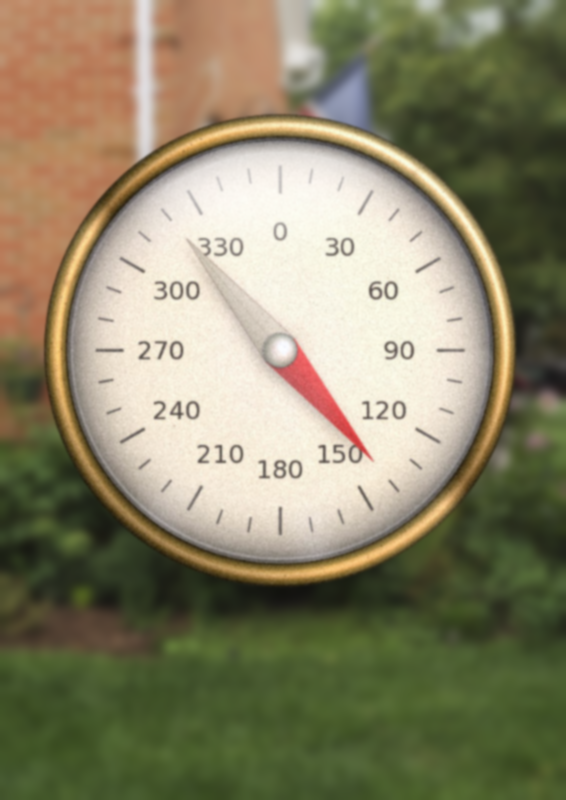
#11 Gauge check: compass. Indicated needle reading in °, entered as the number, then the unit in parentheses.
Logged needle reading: 140 (°)
